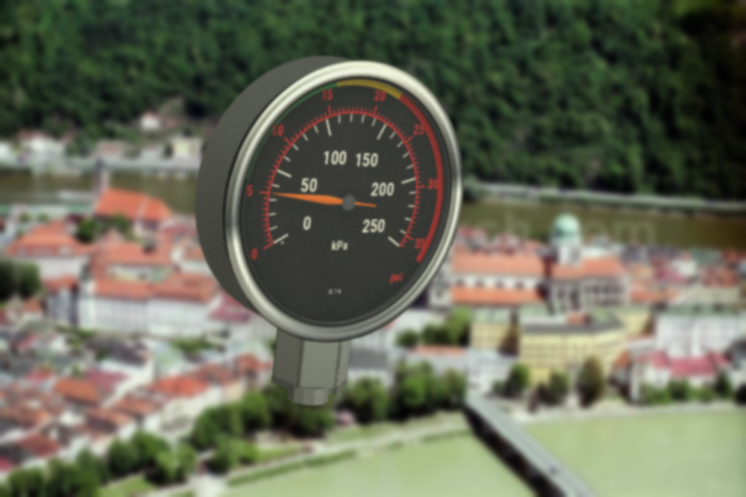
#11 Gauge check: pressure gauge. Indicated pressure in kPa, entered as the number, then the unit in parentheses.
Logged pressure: 35 (kPa)
